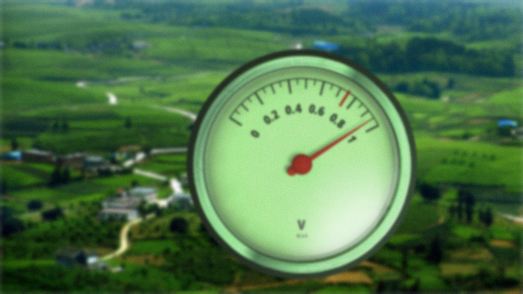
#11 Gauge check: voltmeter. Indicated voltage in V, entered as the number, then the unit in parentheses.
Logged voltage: 0.95 (V)
